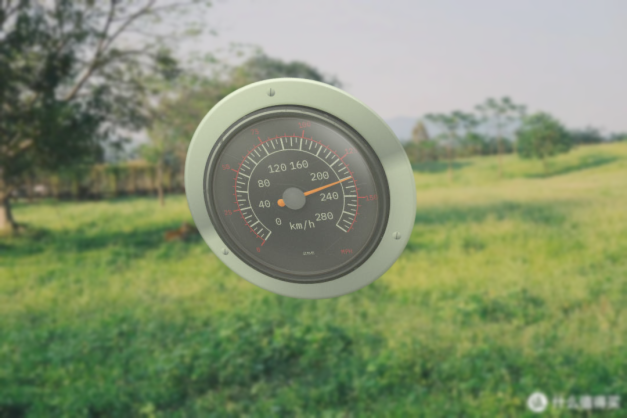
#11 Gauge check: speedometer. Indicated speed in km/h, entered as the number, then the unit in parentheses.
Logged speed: 220 (km/h)
